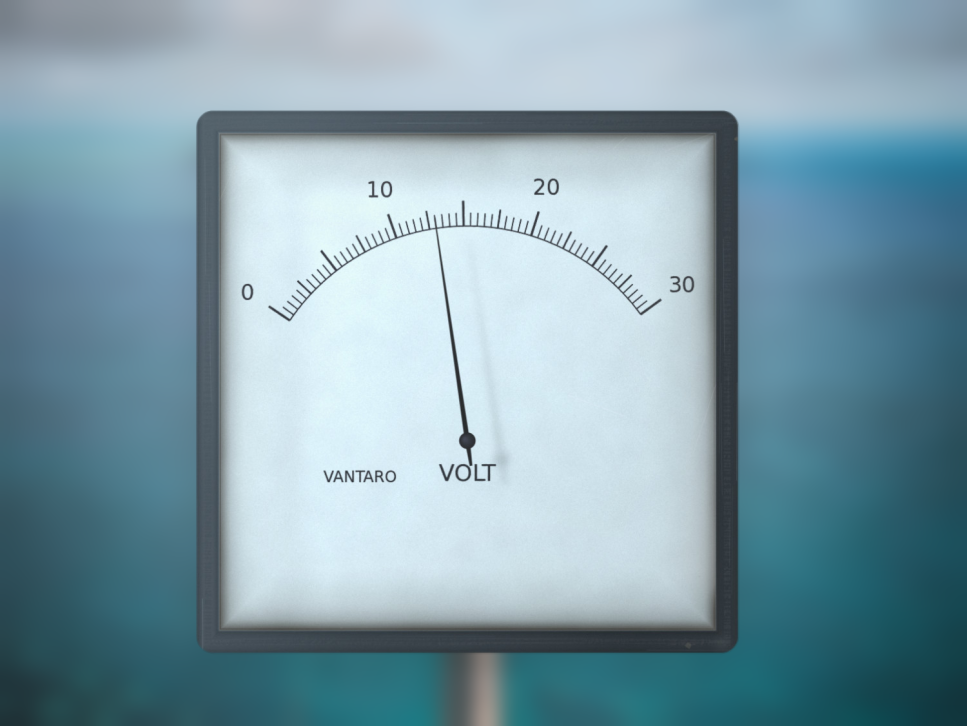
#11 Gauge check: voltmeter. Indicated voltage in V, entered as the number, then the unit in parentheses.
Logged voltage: 13 (V)
